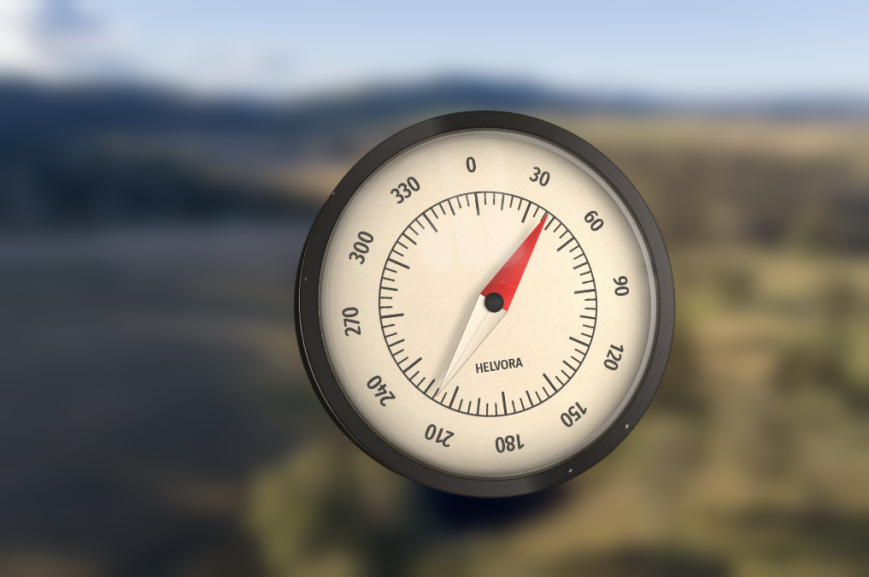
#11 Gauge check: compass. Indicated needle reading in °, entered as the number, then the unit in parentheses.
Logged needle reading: 40 (°)
